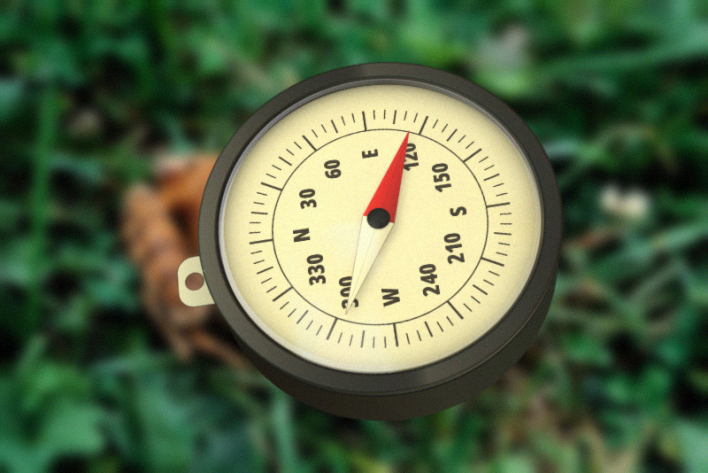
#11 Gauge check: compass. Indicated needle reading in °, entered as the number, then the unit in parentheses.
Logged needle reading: 115 (°)
